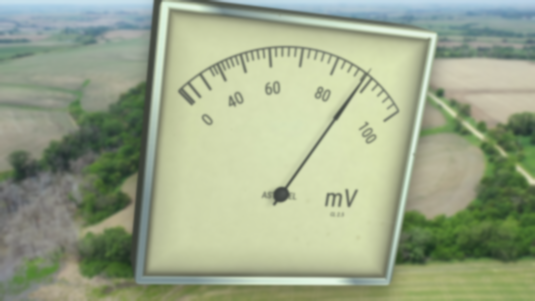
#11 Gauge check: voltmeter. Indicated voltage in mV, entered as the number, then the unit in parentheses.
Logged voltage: 88 (mV)
